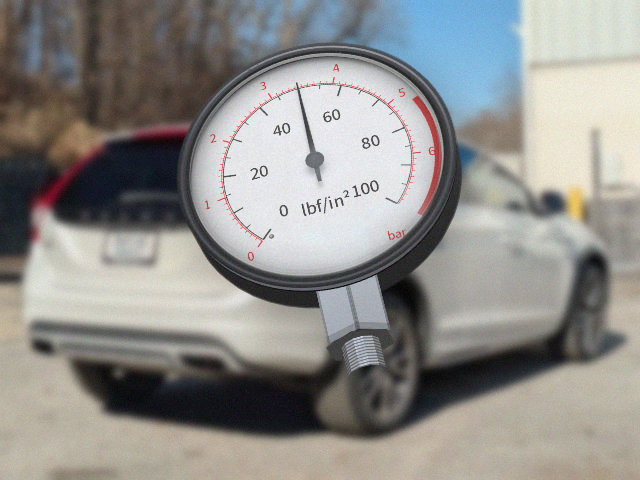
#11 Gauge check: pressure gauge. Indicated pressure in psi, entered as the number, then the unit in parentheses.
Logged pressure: 50 (psi)
